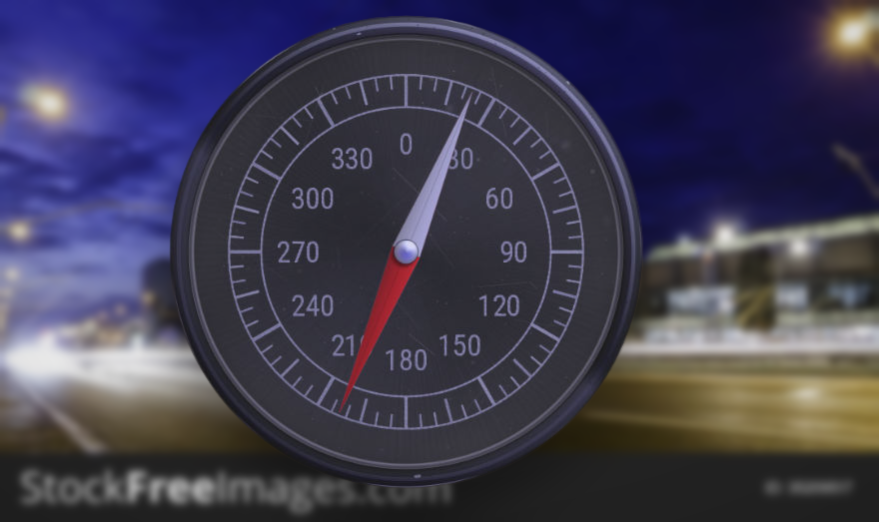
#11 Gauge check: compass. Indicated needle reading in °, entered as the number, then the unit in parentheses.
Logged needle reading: 202.5 (°)
